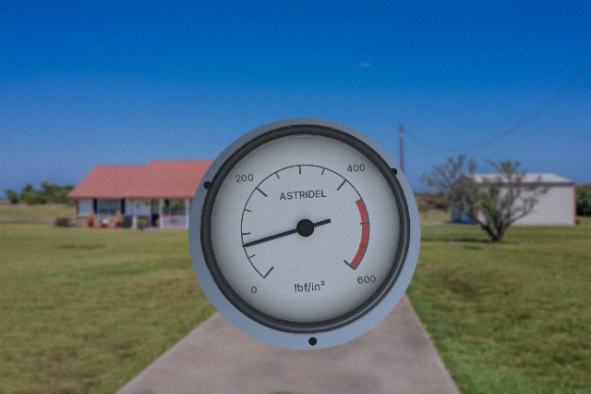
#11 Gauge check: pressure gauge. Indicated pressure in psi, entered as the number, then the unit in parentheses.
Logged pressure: 75 (psi)
